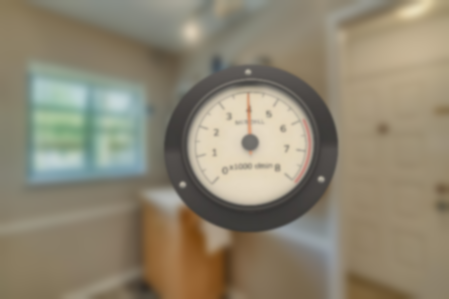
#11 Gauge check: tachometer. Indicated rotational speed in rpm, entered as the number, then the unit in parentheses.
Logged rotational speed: 4000 (rpm)
